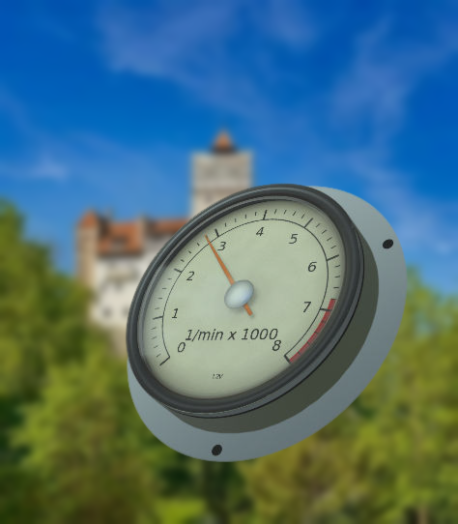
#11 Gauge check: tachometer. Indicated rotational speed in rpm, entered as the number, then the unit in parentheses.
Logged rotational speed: 2800 (rpm)
